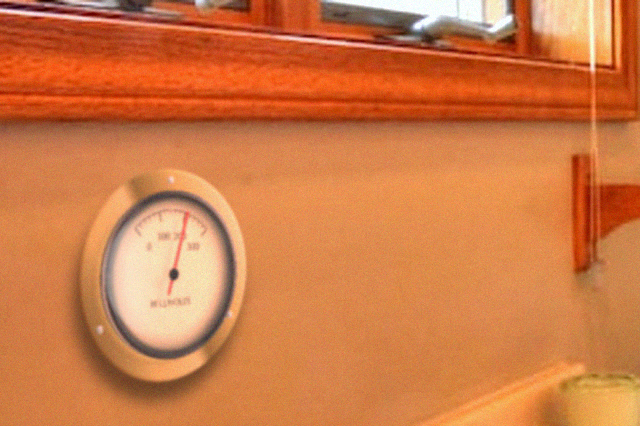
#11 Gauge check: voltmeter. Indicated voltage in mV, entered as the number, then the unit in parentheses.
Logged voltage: 200 (mV)
